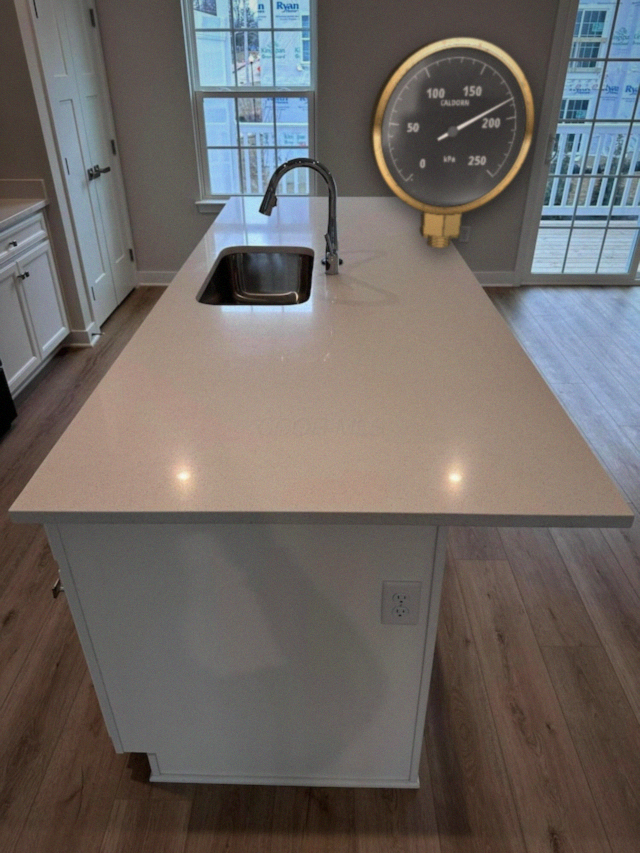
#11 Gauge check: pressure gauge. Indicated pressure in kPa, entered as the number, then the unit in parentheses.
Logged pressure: 185 (kPa)
